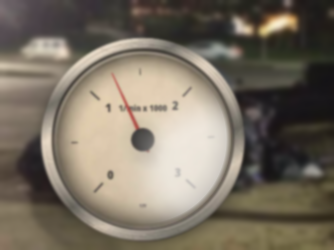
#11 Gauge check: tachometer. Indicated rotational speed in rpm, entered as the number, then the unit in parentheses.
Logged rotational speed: 1250 (rpm)
